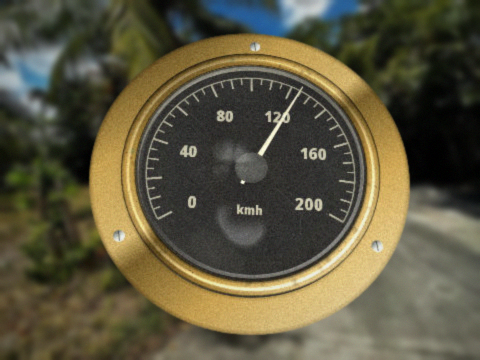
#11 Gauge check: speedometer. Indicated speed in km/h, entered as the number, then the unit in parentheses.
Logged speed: 125 (km/h)
